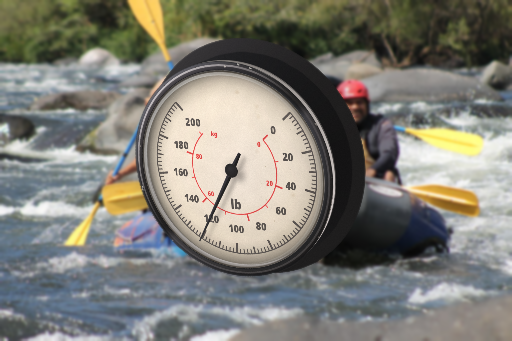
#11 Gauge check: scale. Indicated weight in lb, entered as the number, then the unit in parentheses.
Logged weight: 120 (lb)
